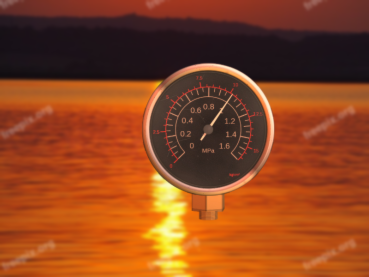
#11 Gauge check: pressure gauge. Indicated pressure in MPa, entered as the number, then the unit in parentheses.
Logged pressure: 1 (MPa)
